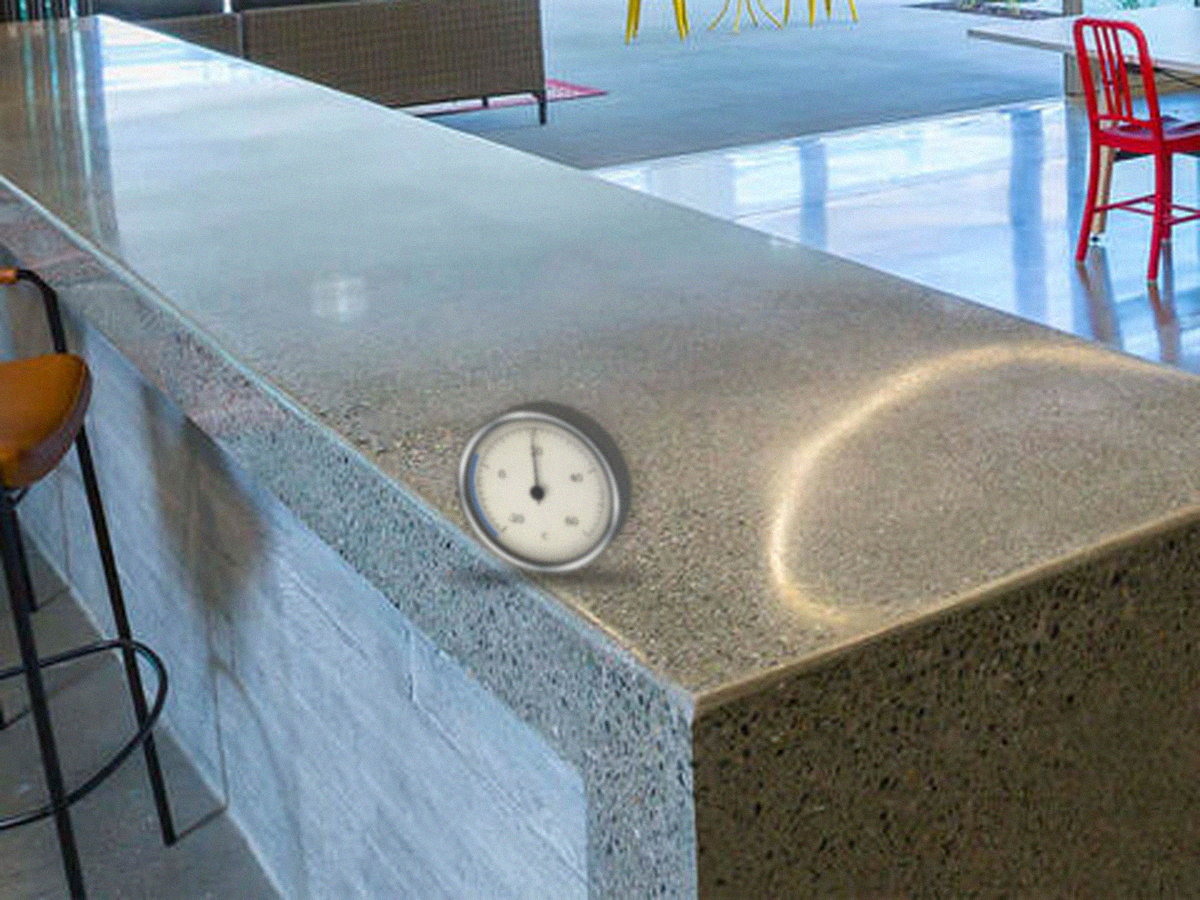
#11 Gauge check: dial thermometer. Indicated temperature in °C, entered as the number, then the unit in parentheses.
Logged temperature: 20 (°C)
